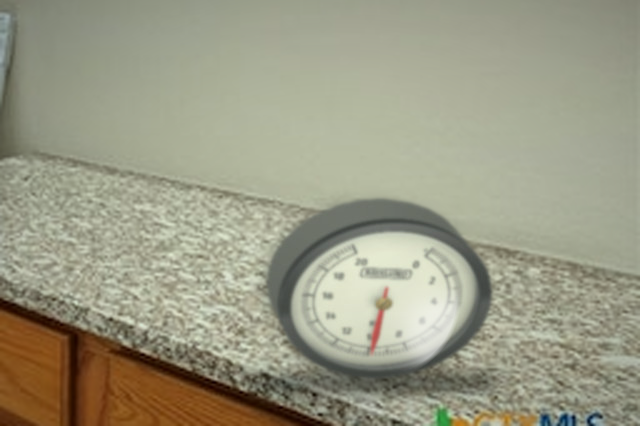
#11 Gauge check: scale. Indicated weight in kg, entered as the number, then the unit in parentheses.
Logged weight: 10 (kg)
